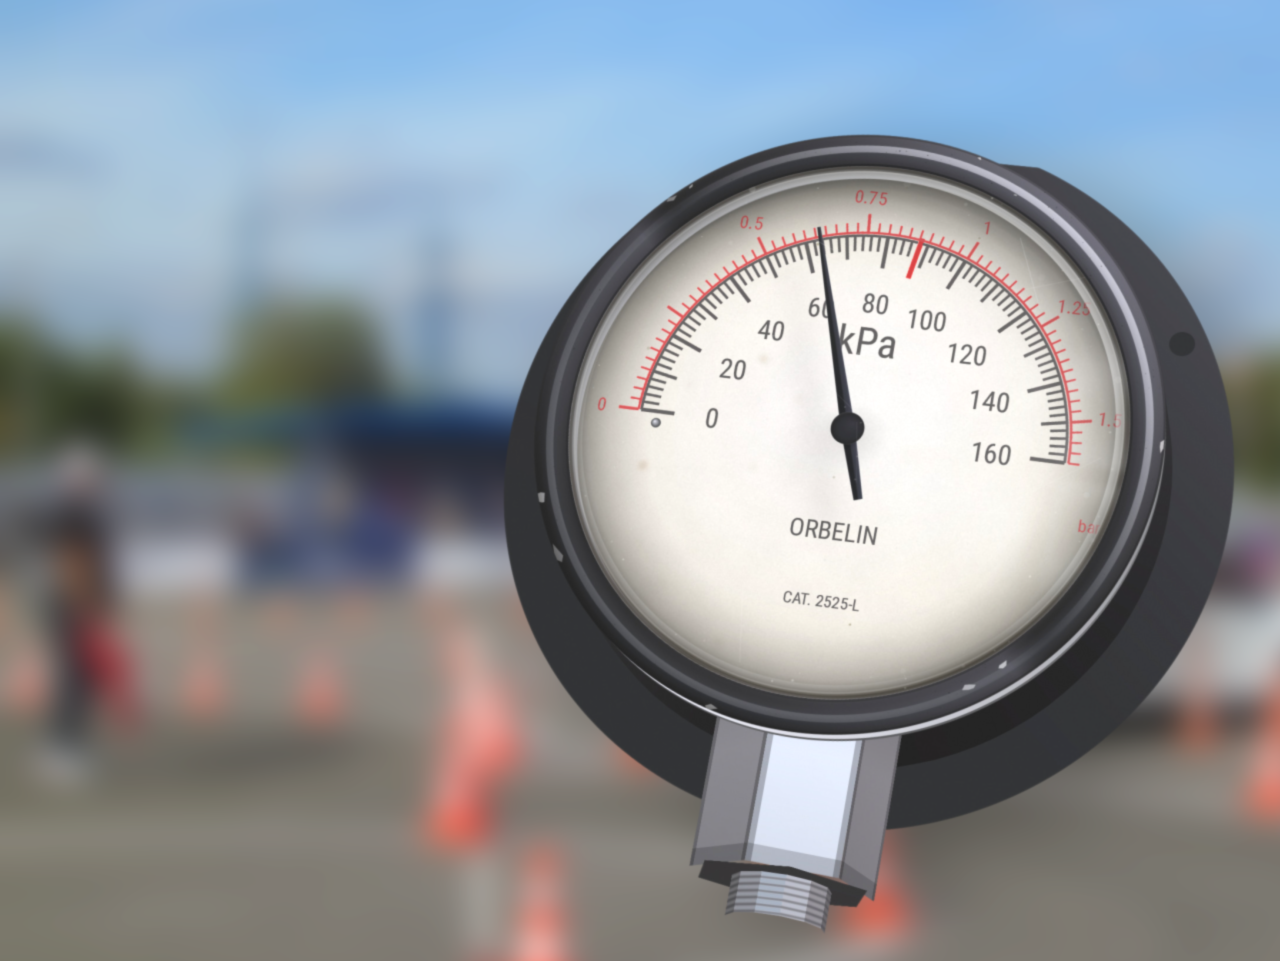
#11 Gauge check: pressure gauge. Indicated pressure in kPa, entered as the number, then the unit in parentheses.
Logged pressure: 64 (kPa)
